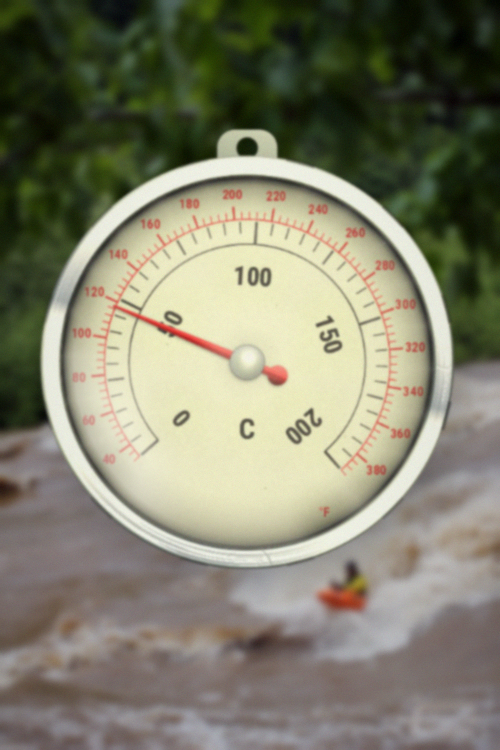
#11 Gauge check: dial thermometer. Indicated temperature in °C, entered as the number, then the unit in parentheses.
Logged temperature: 47.5 (°C)
